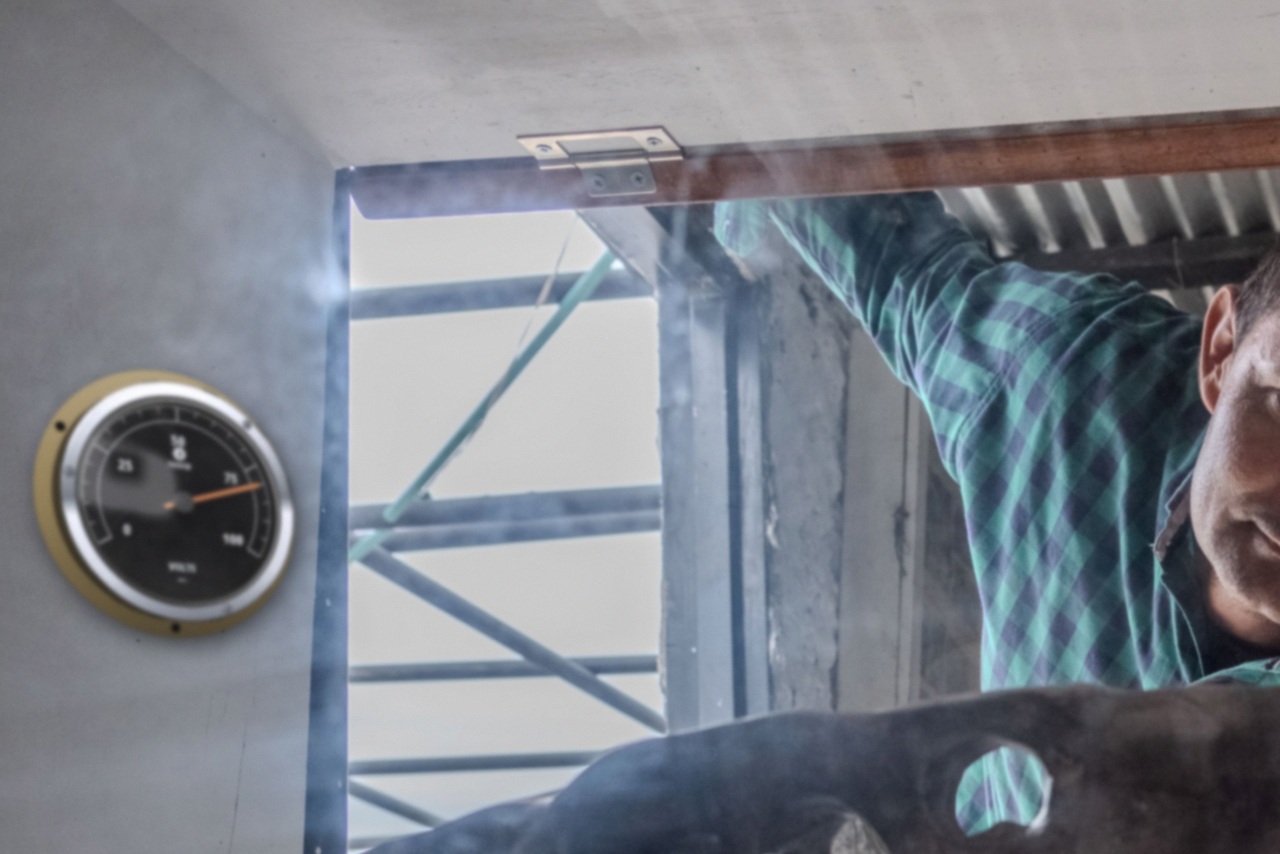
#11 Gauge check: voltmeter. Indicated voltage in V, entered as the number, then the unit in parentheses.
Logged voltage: 80 (V)
